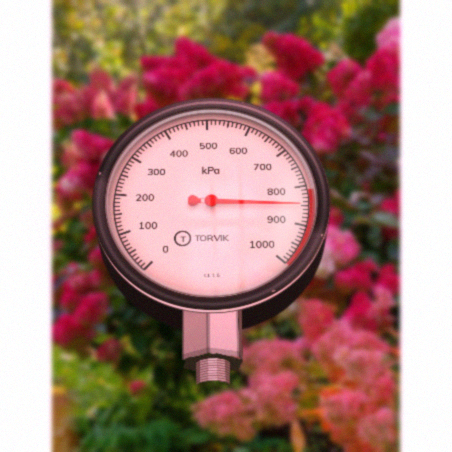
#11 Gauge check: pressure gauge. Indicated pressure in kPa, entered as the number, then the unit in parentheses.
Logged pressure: 850 (kPa)
